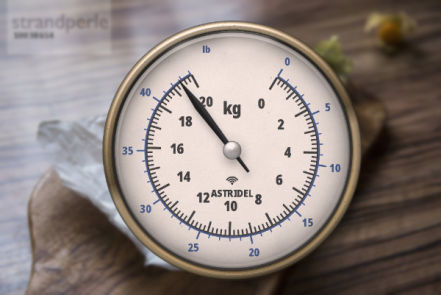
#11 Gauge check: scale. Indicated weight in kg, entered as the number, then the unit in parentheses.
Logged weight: 19.4 (kg)
